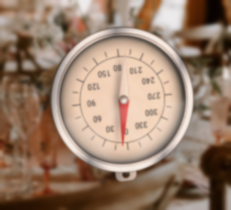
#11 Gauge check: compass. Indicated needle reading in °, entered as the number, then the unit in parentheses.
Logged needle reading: 7.5 (°)
